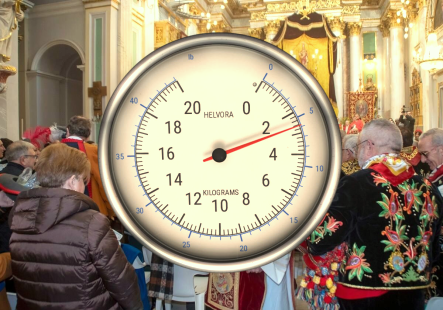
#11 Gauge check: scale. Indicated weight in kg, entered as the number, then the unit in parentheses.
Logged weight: 2.6 (kg)
